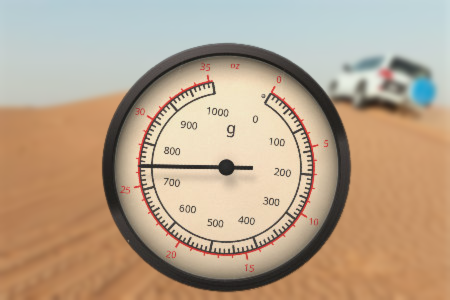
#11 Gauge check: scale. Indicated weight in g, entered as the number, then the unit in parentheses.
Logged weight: 750 (g)
